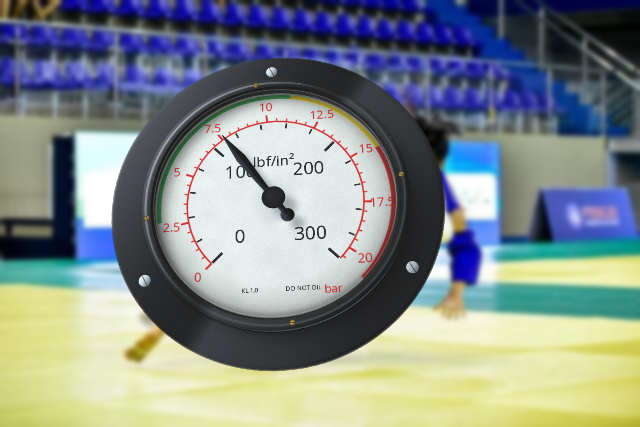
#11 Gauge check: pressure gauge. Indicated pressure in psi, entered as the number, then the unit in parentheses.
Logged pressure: 110 (psi)
